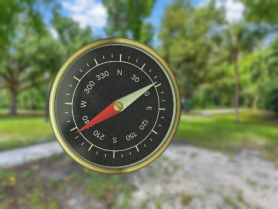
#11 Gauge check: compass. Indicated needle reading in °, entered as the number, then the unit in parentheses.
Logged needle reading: 235 (°)
